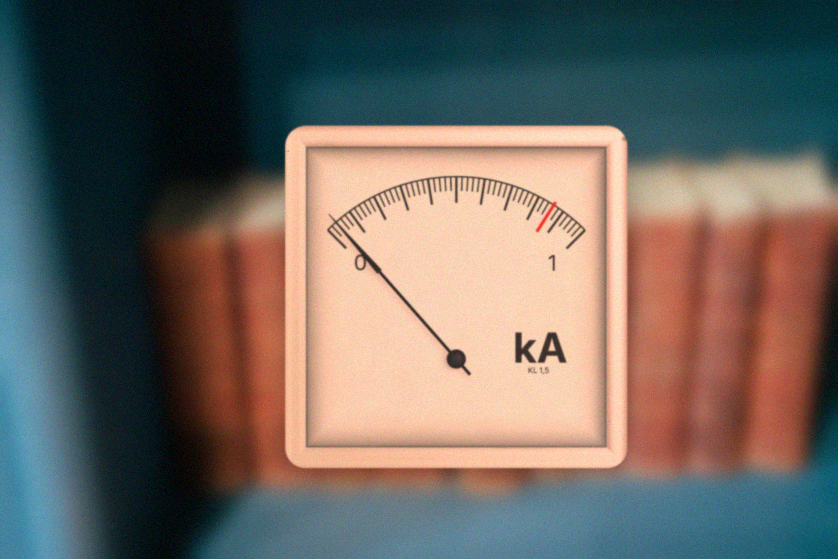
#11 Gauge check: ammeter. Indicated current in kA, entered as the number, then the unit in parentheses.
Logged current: 0.04 (kA)
